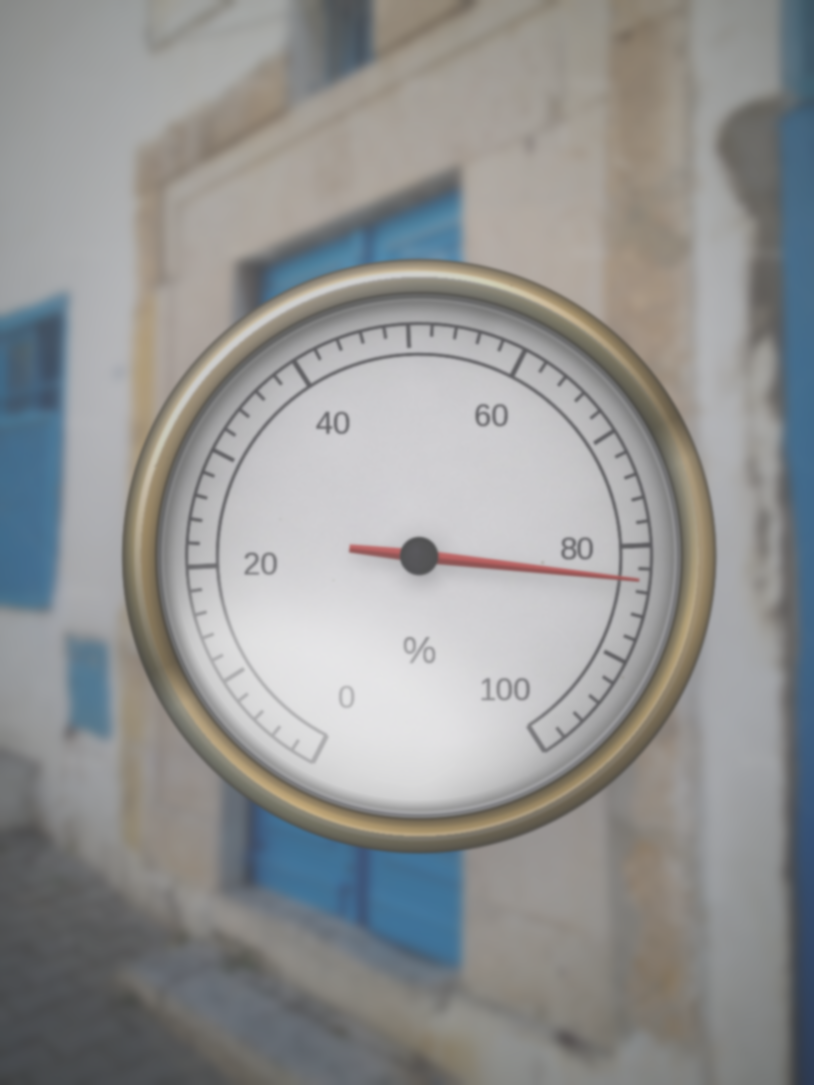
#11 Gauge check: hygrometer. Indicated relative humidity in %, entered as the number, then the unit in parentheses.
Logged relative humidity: 83 (%)
